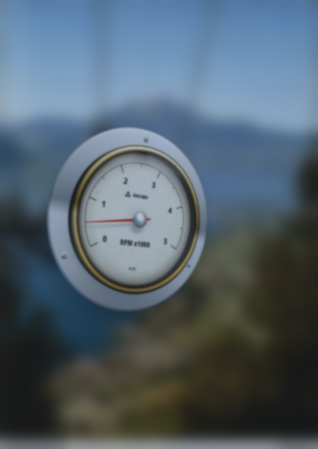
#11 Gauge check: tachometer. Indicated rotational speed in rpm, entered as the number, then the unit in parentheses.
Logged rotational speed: 500 (rpm)
